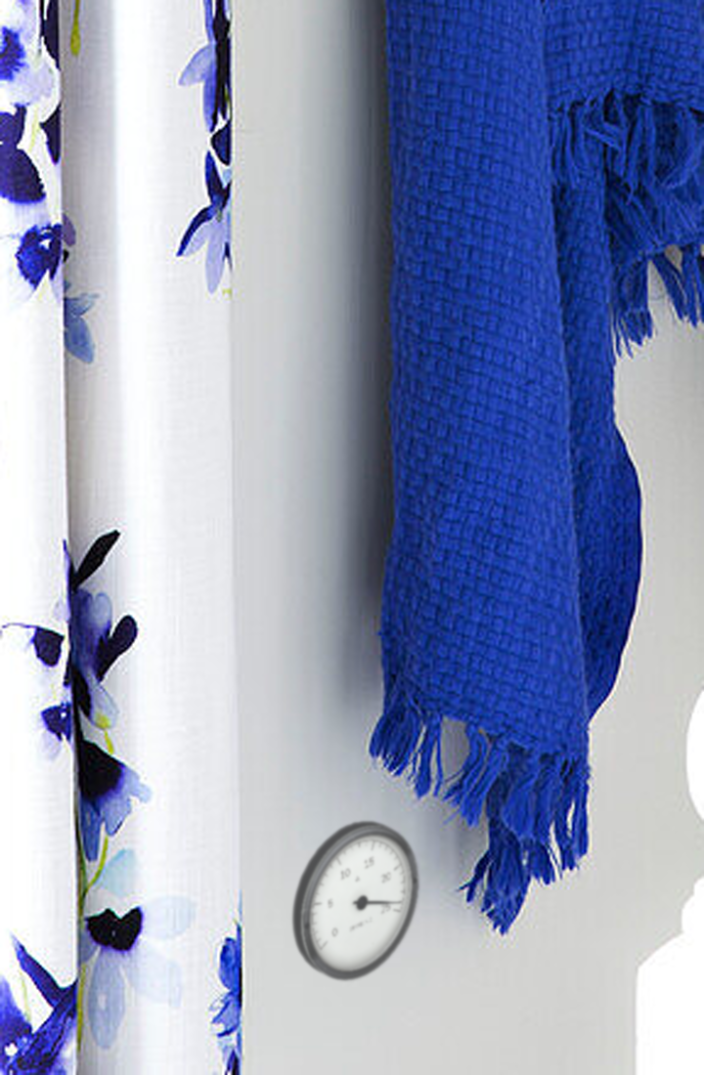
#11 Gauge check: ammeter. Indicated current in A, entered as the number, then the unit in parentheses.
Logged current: 24 (A)
